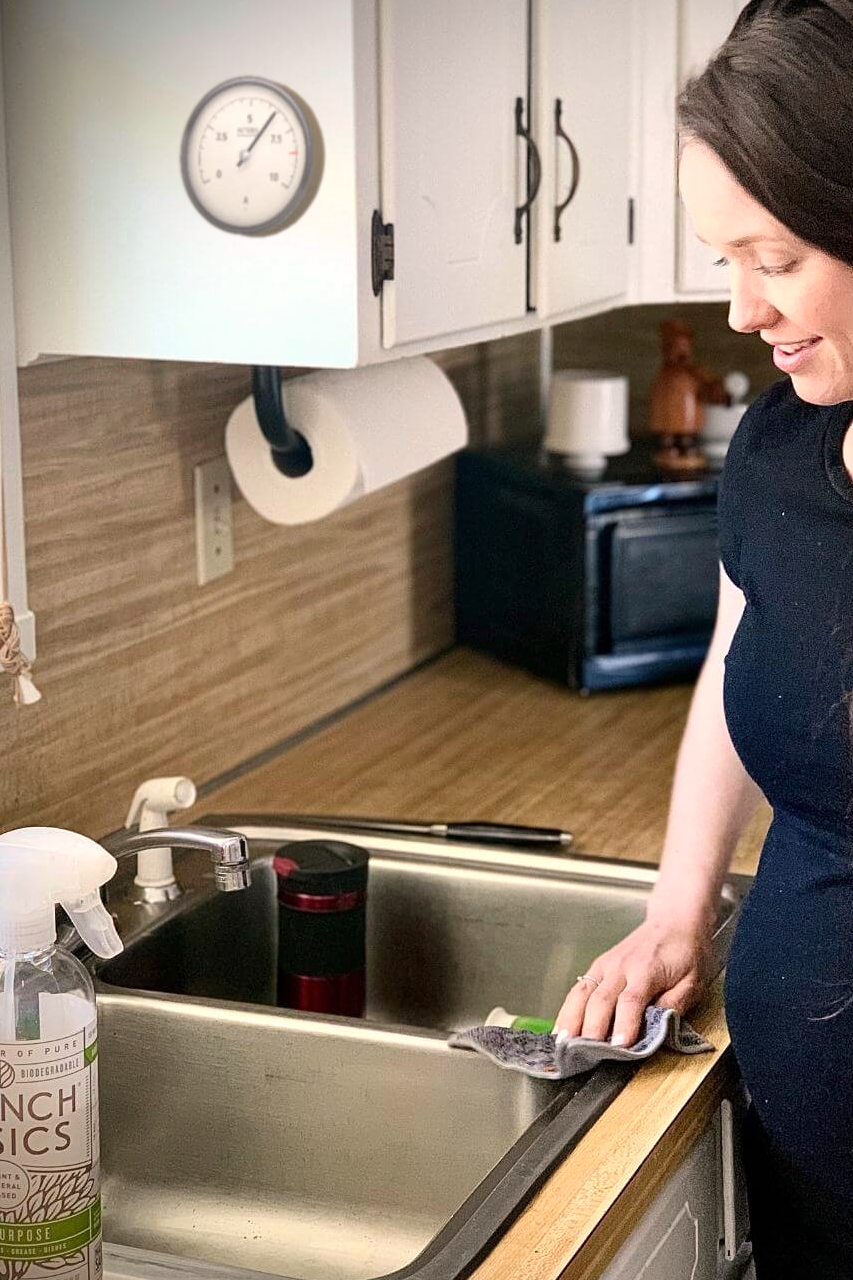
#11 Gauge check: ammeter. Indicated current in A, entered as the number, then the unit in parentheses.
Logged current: 6.5 (A)
